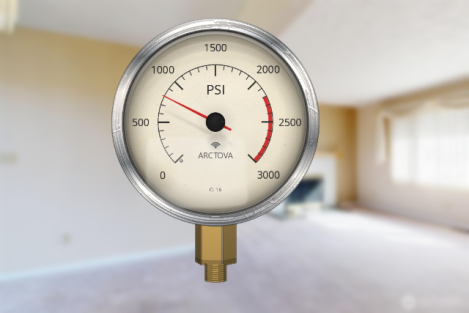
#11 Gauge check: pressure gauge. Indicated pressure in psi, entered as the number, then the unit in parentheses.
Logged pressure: 800 (psi)
